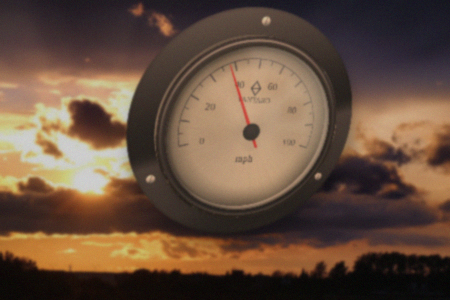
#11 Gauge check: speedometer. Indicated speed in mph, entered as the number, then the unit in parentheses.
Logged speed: 37.5 (mph)
